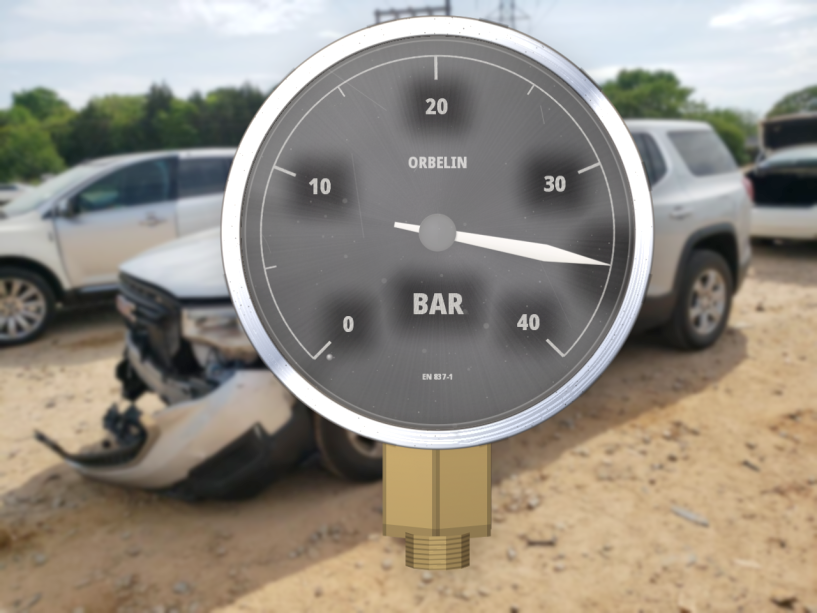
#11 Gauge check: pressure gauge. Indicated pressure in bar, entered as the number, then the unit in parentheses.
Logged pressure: 35 (bar)
